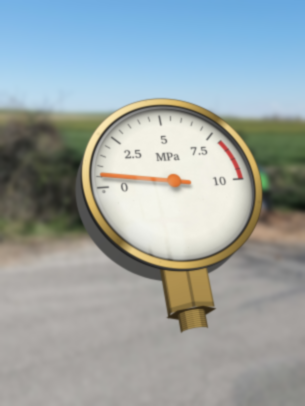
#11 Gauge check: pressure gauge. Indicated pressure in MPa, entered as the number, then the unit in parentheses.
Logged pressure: 0.5 (MPa)
